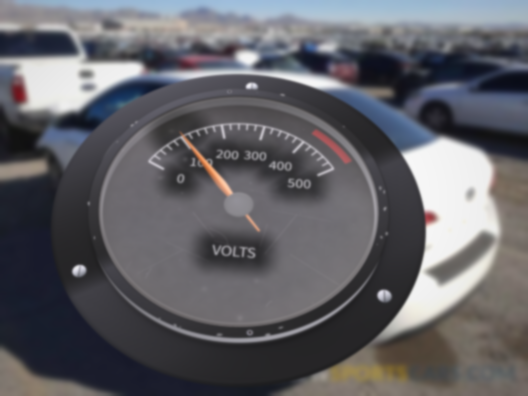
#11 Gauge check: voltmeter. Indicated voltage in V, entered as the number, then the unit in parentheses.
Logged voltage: 100 (V)
